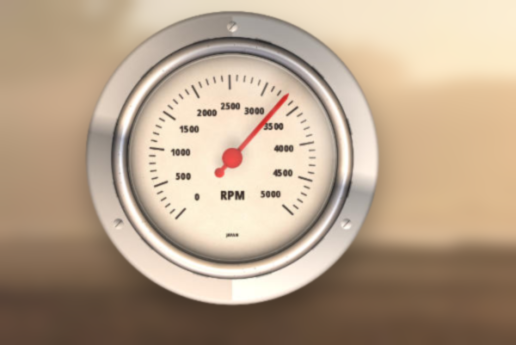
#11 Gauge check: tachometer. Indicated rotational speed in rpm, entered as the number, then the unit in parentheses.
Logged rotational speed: 3300 (rpm)
